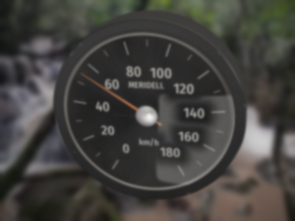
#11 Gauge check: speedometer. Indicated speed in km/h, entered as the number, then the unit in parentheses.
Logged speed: 55 (km/h)
